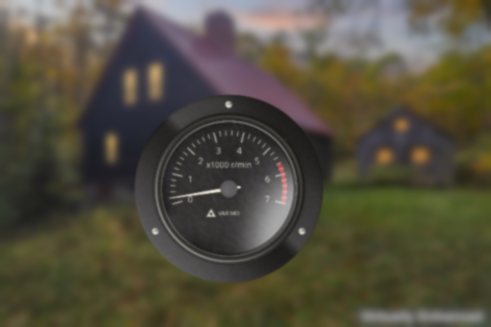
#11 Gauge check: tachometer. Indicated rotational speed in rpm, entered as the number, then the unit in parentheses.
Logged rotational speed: 200 (rpm)
